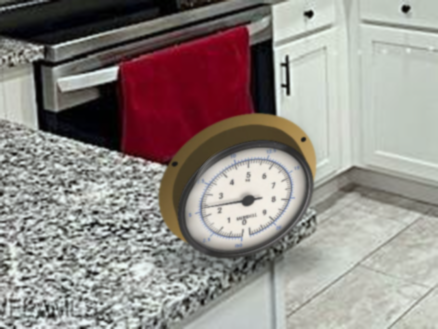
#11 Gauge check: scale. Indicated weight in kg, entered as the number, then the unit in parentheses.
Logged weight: 2.5 (kg)
